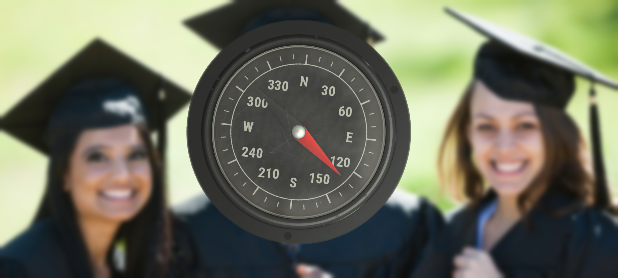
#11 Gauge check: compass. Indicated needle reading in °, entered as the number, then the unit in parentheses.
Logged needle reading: 130 (°)
